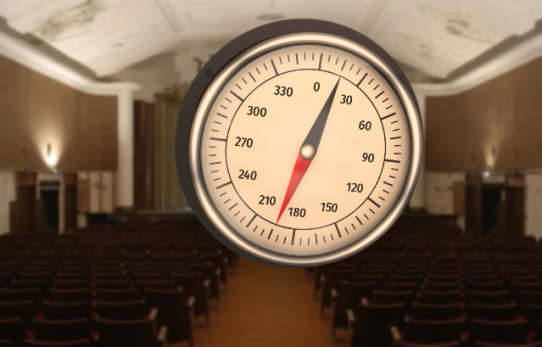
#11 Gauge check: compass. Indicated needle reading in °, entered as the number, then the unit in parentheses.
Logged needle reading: 195 (°)
